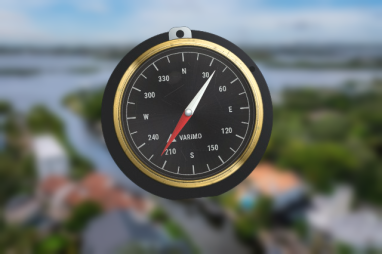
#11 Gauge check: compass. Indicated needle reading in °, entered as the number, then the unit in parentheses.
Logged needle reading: 217.5 (°)
